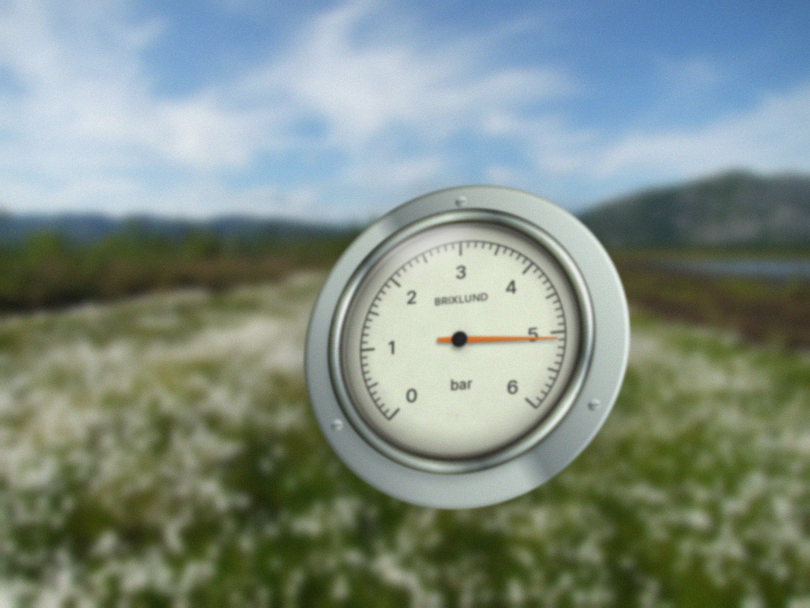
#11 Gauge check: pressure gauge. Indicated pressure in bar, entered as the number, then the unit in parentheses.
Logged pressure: 5.1 (bar)
